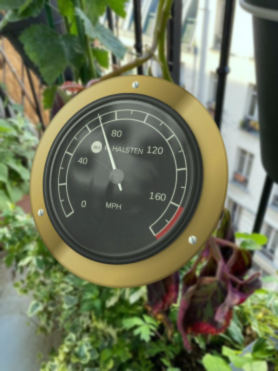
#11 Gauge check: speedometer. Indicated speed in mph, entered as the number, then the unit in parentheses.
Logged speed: 70 (mph)
